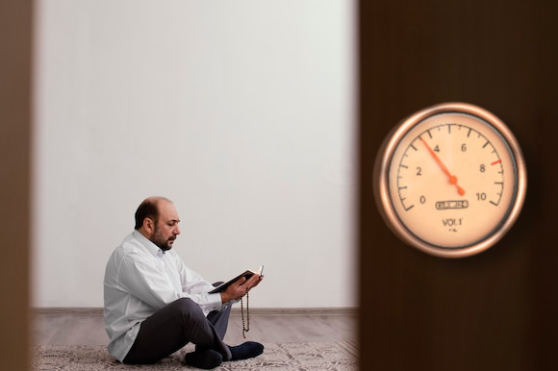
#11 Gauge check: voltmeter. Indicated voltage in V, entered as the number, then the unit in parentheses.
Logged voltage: 3.5 (V)
